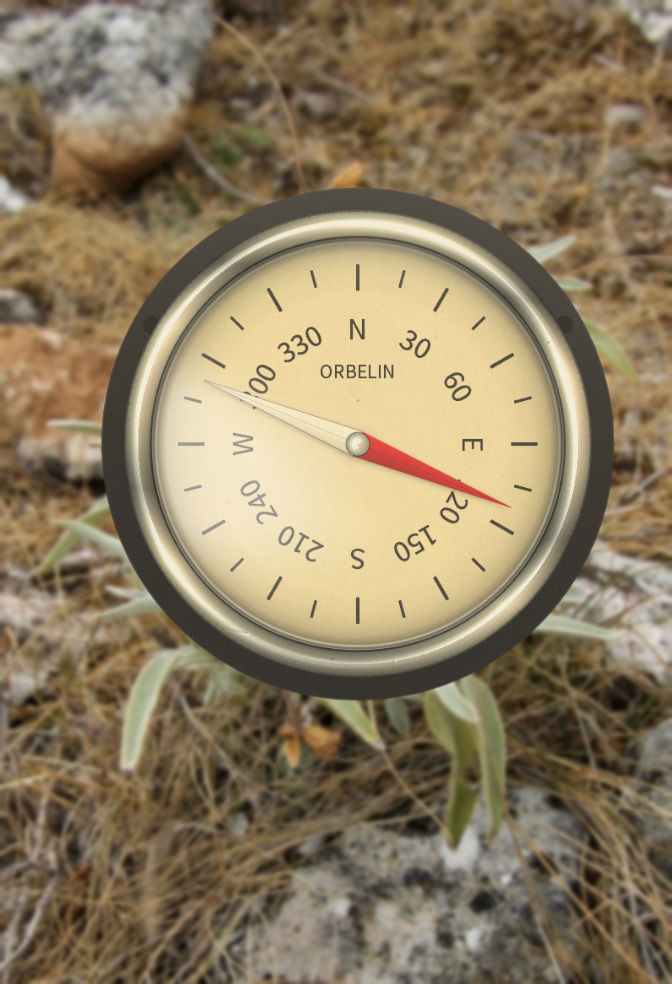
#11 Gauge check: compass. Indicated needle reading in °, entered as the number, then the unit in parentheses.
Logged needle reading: 112.5 (°)
